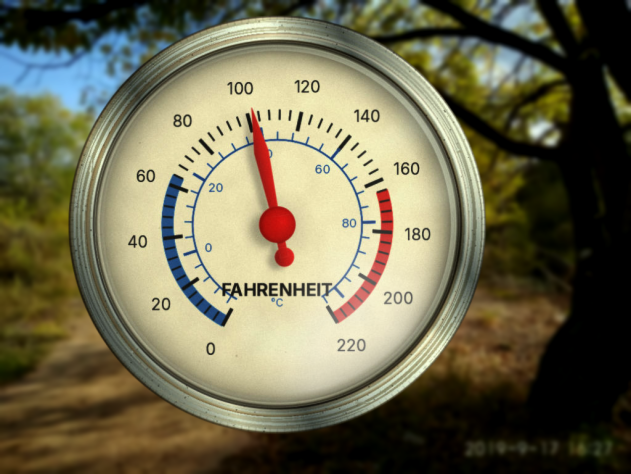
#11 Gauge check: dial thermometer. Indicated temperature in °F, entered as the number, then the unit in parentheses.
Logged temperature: 102 (°F)
